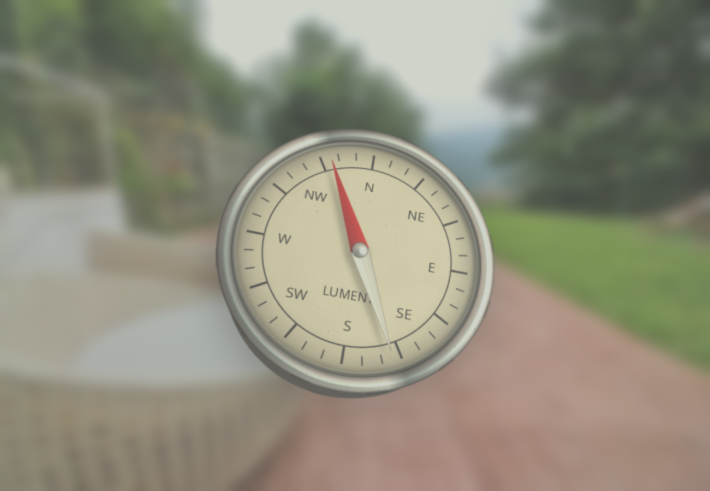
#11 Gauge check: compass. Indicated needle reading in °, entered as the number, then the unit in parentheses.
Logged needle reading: 335 (°)
